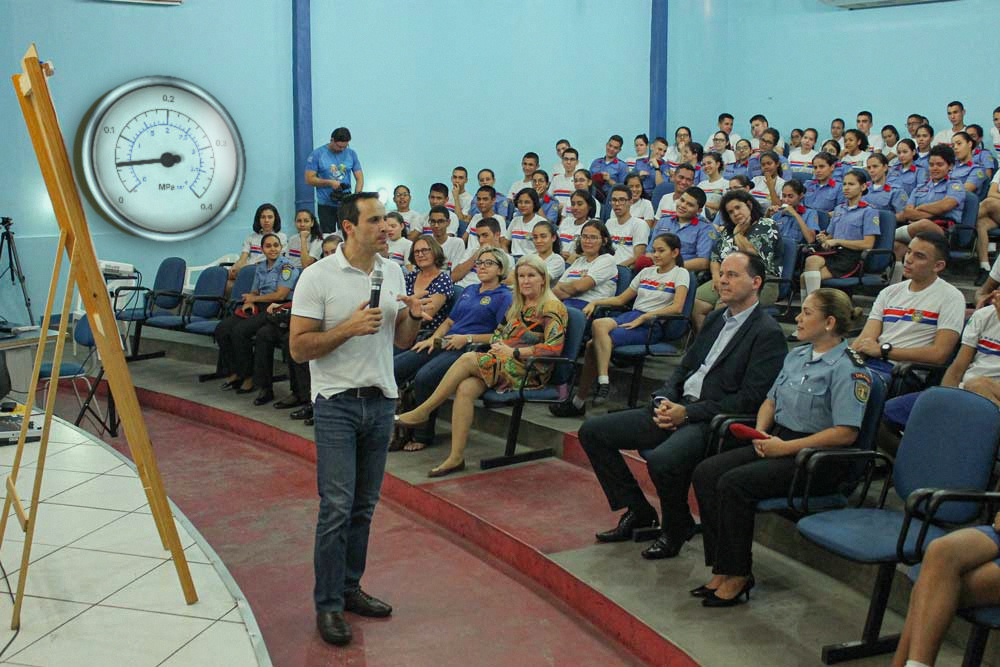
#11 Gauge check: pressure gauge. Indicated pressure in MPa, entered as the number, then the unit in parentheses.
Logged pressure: 0.05 (MPa)
